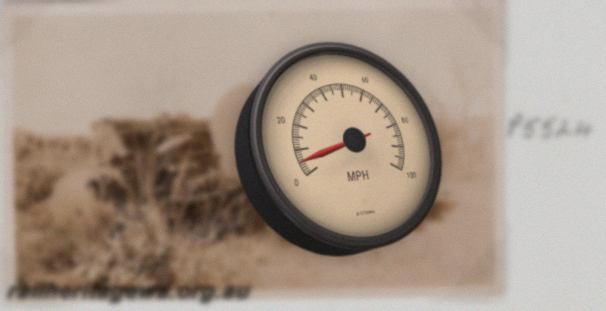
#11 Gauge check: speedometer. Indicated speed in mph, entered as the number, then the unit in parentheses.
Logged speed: 5 (mph)
